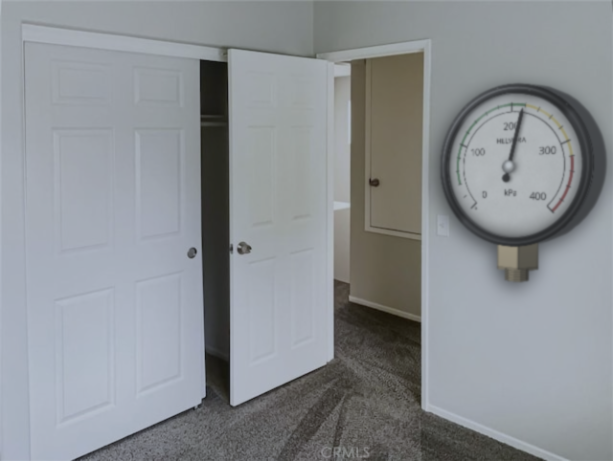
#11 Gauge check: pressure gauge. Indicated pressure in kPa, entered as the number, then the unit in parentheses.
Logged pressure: 220 (kPa)
